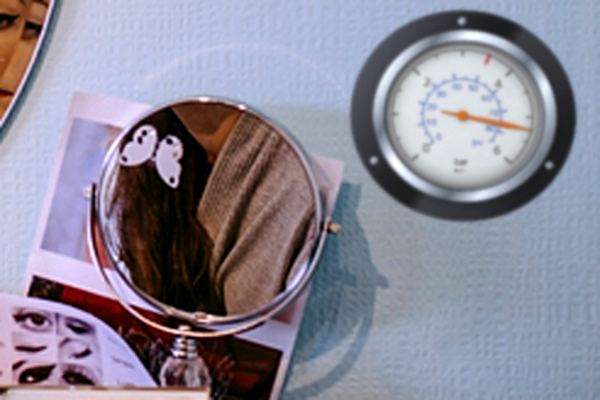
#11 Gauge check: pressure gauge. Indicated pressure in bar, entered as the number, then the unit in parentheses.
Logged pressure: 5.25 (bar)
